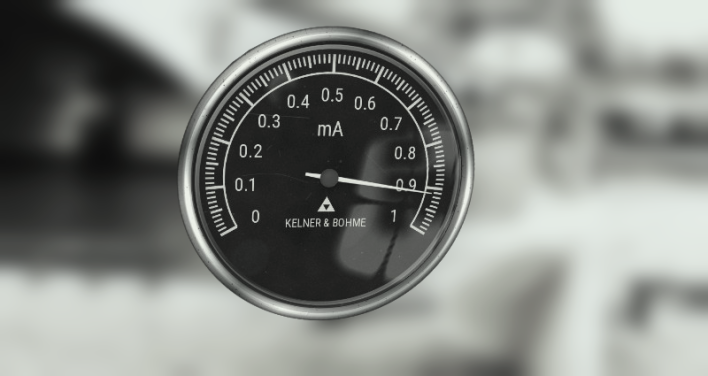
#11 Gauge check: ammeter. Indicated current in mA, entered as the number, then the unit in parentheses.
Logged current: 0.91 (mA)
